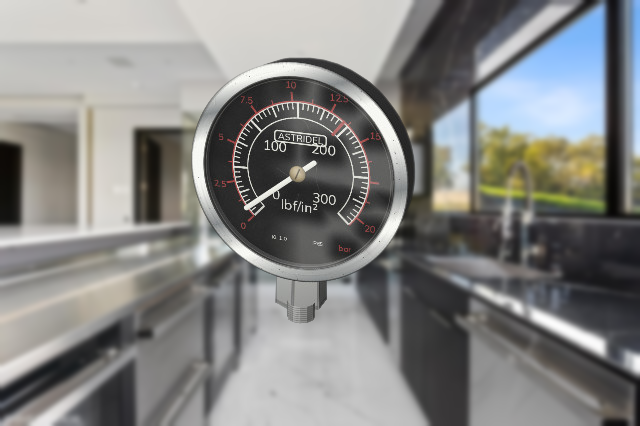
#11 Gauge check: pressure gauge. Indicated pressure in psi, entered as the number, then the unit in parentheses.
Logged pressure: 10 (psi)
